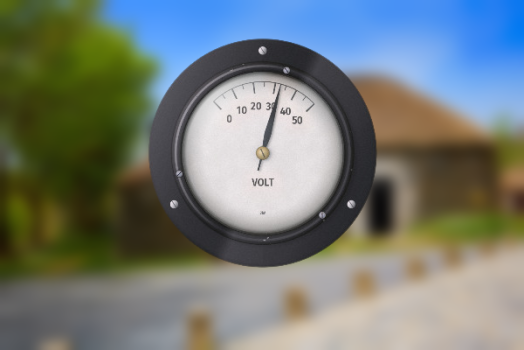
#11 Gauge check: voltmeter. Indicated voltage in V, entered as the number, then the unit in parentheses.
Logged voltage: 32.5 (V)
